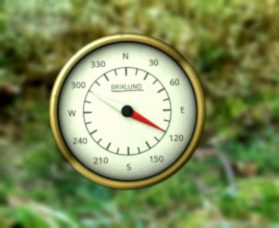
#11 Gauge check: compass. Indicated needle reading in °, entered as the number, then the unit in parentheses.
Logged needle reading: 120 (°)
